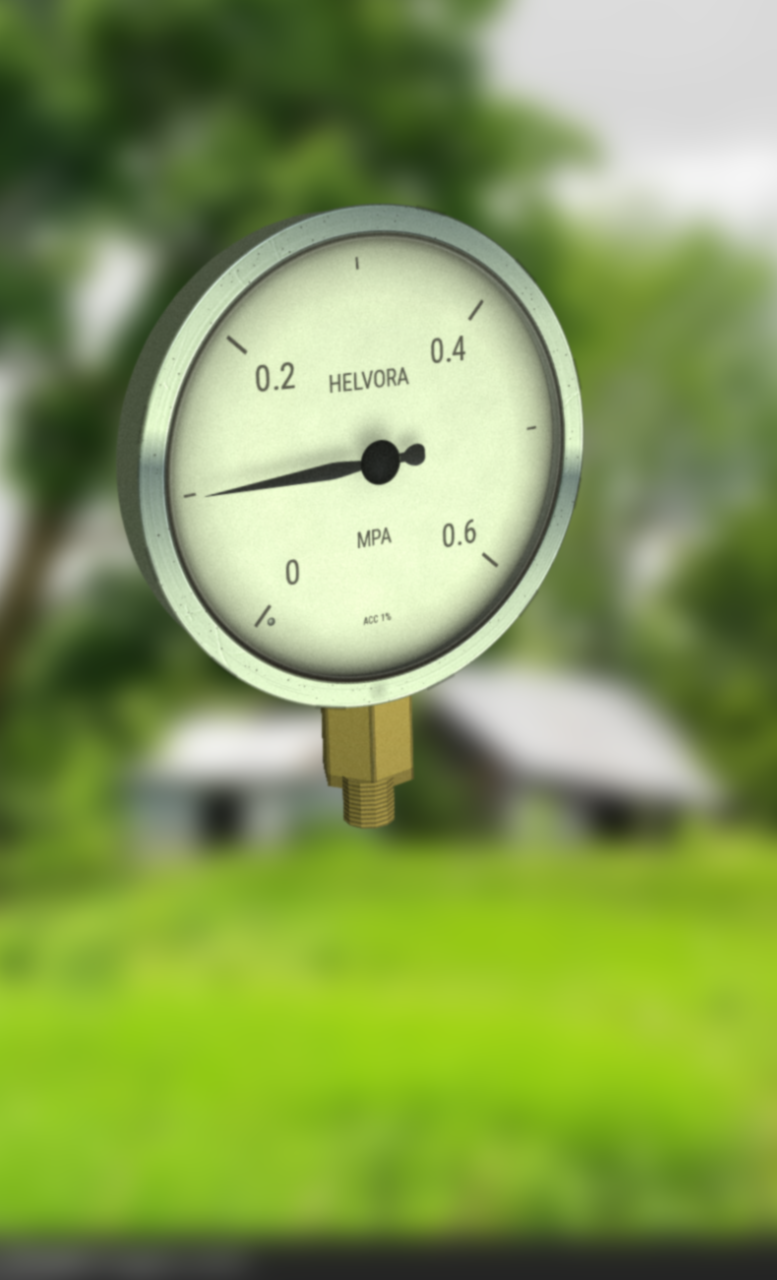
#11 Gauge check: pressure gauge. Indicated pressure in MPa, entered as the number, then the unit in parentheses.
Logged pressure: 0.1 (MPa)
